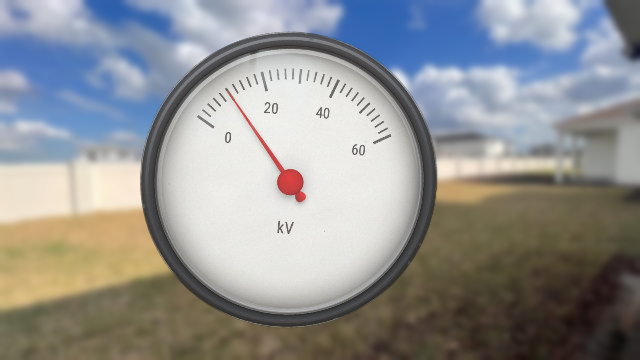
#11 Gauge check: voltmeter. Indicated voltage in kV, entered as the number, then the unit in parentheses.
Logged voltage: 10 (kV)
